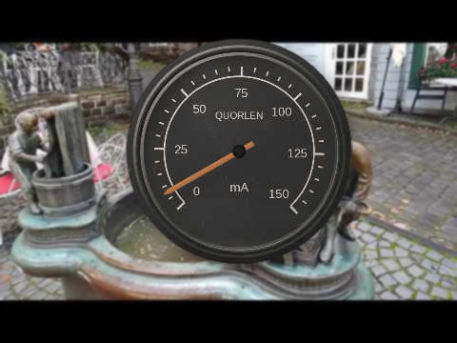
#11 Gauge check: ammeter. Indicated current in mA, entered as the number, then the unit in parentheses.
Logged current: 7.5 (mA)
